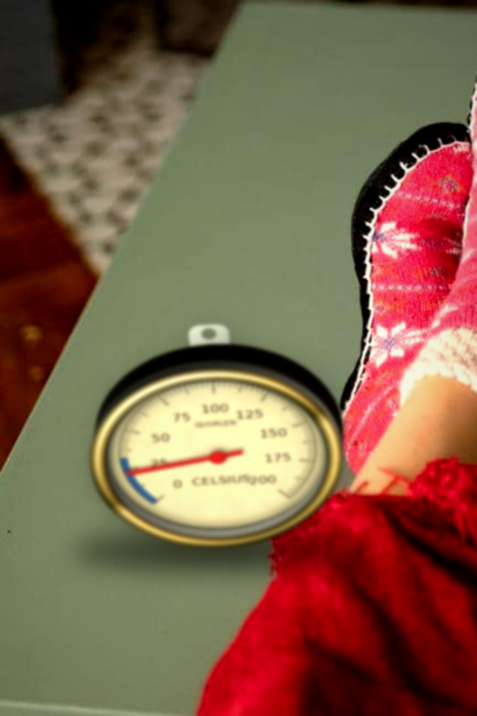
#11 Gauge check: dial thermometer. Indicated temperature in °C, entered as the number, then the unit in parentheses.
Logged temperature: 25 (°C)
